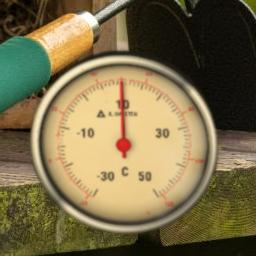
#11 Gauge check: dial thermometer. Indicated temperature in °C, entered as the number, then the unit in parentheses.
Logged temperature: 10 (°C)
